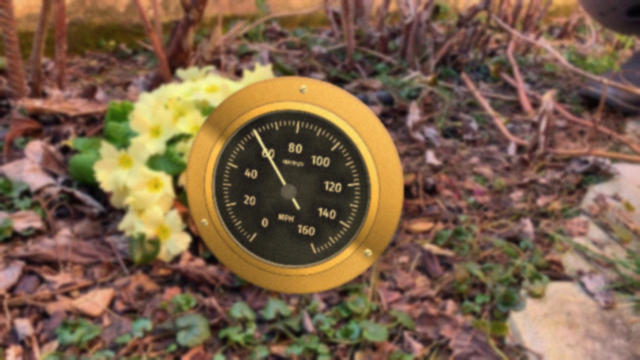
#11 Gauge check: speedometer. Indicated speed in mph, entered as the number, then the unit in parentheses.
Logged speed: 60 (mph)
